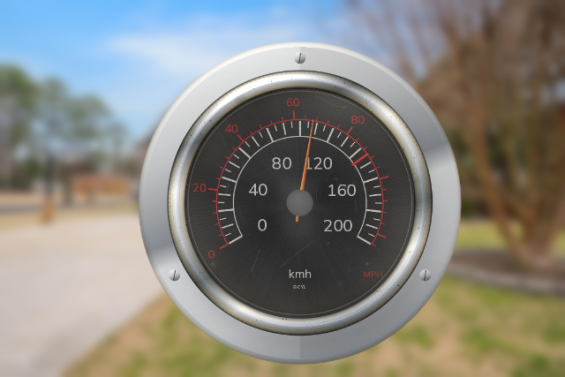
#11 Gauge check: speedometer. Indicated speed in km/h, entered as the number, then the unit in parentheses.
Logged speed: 107.5 (km/h)
